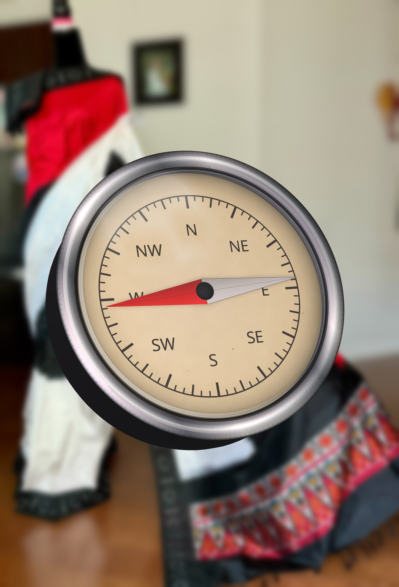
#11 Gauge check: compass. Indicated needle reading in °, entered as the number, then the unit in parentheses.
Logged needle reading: 265 (°)
